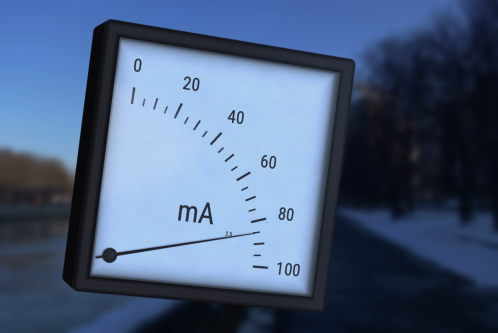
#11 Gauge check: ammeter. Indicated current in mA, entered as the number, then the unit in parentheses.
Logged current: 85 (mA)
